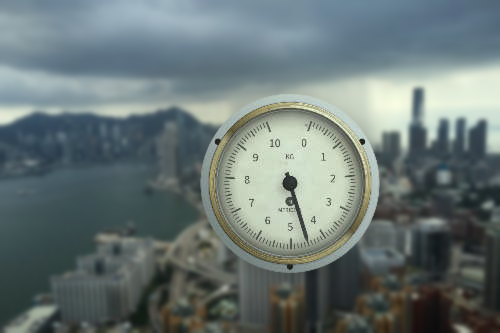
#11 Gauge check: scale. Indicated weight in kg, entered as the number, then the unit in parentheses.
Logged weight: 4.5 (kg)
